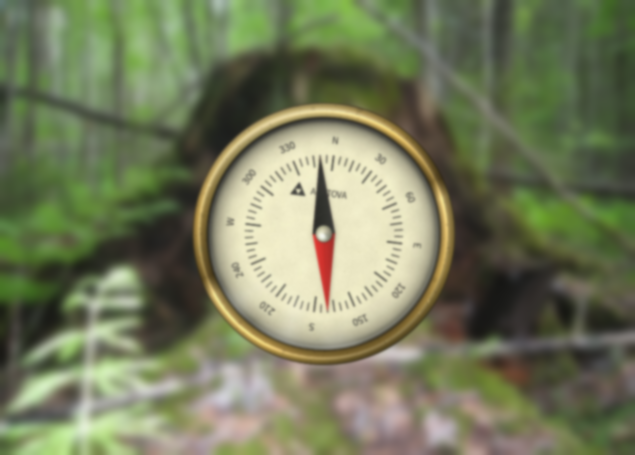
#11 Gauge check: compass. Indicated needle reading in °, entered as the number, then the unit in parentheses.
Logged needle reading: 170 (°)
